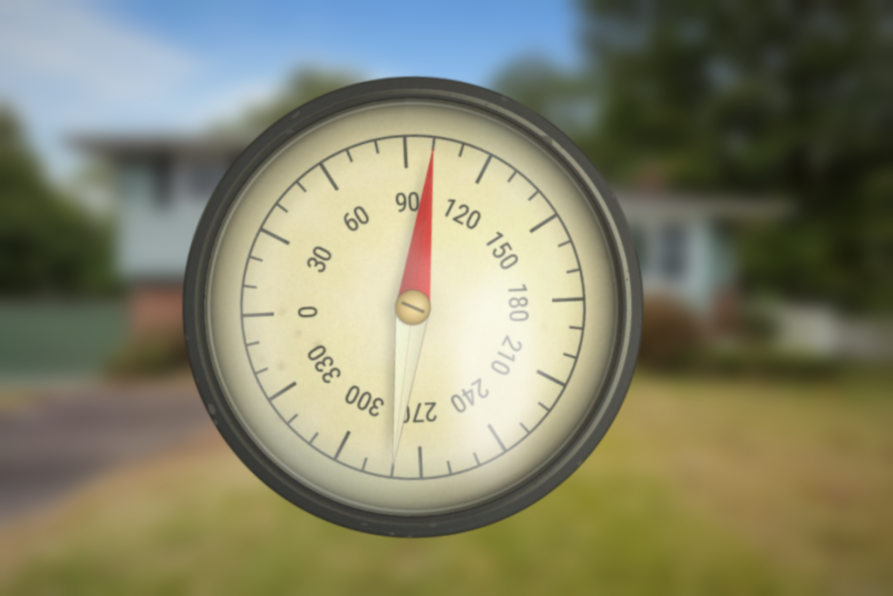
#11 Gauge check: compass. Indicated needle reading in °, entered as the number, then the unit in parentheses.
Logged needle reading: 100 (°)
